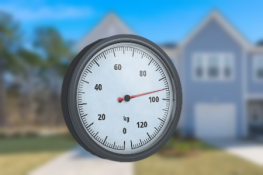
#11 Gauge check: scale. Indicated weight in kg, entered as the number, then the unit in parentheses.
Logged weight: 95 (kg)
